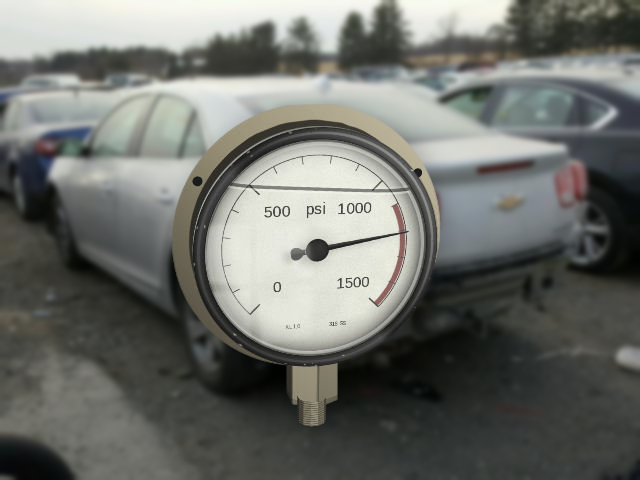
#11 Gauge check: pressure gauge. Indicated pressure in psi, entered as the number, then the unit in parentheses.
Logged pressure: 1200 (psi)
